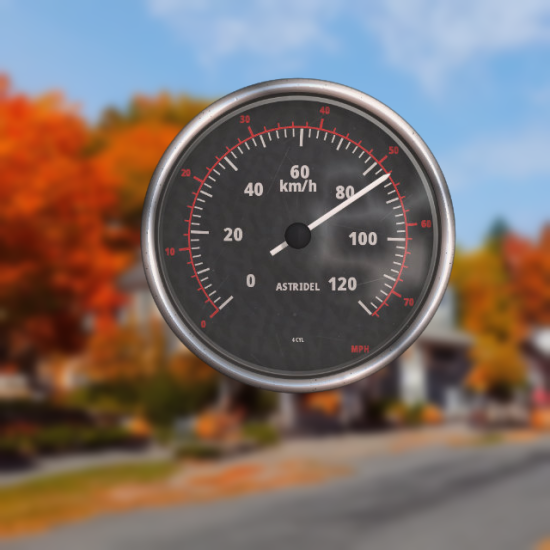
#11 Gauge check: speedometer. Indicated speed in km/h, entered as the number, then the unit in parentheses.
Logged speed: 84 (km/h)
